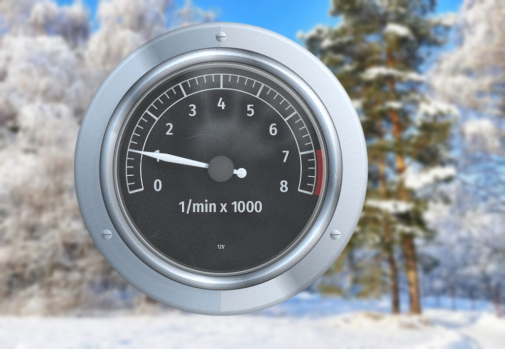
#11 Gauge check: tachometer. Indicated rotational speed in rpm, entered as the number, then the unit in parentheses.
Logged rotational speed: 1000 (rpm)
